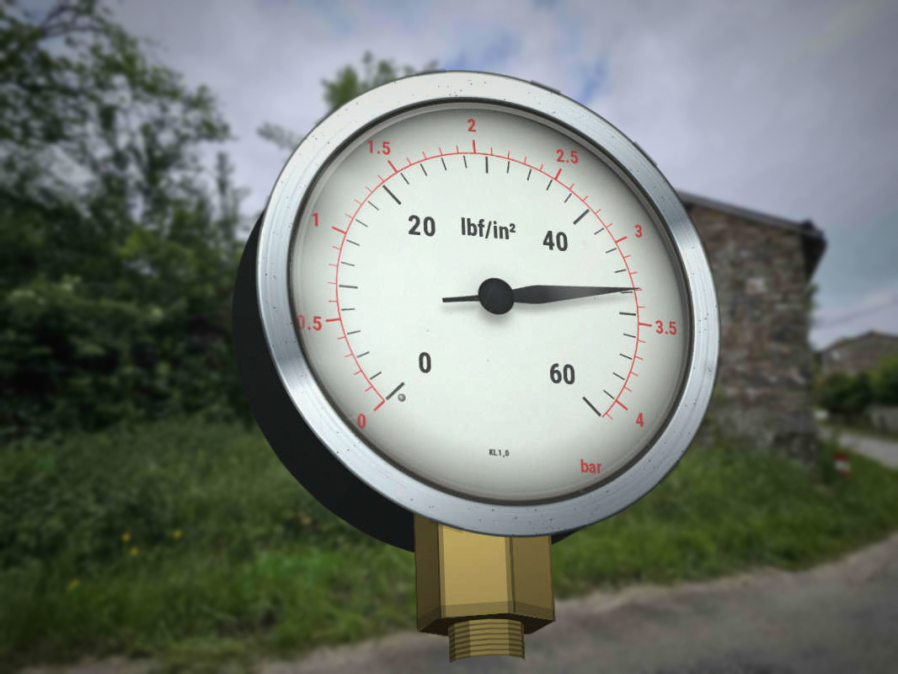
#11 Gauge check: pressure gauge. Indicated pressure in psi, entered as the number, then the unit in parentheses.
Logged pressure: 48 (psi)
